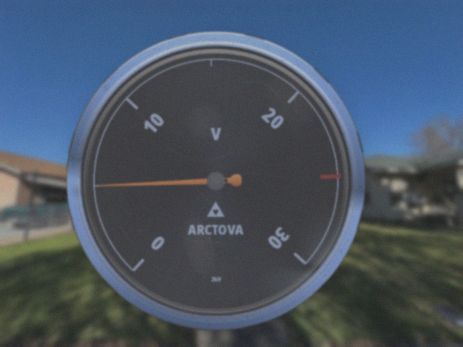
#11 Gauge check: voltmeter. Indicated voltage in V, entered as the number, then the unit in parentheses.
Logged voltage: 5 (V)
